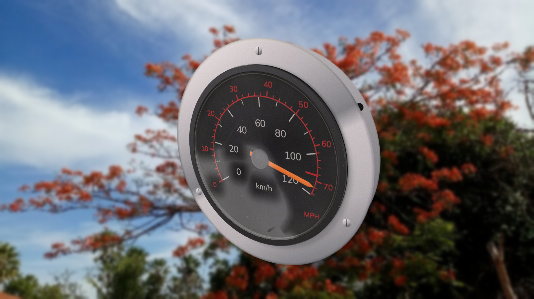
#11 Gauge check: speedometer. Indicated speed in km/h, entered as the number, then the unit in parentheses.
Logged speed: 115 (km/h)
